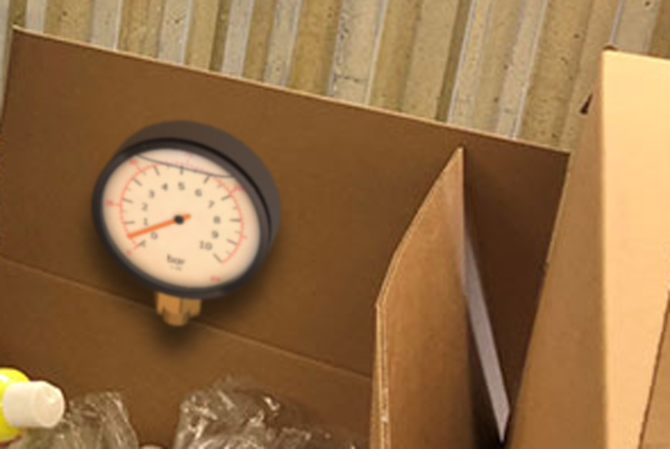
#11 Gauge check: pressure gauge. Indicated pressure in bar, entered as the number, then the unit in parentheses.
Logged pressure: 0.5 (bar)
